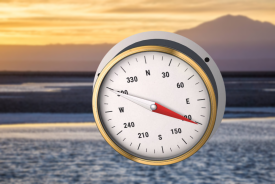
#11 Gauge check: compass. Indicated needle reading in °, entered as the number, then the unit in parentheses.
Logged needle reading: 120 (°)
